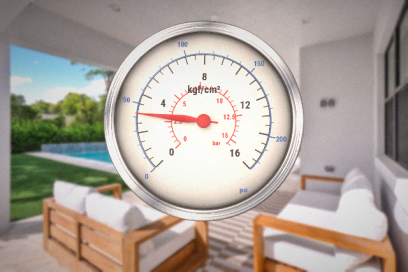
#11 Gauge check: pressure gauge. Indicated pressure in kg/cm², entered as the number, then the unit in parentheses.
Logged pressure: 3 (kg/cm²)
